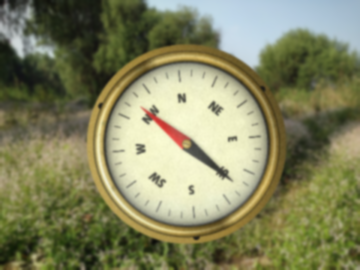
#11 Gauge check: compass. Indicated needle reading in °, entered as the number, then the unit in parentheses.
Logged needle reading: 315 (°)
